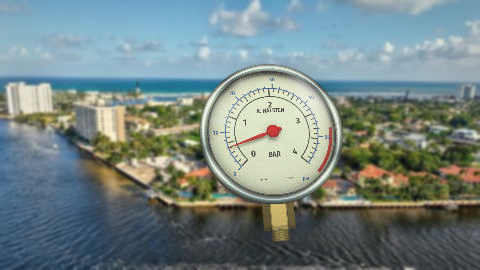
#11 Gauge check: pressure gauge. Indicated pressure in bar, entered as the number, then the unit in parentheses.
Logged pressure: 0.4 (bar)
